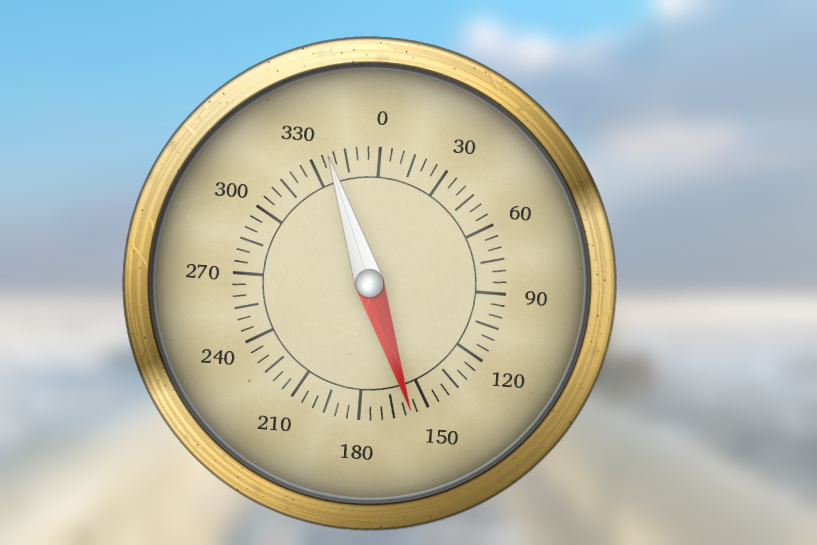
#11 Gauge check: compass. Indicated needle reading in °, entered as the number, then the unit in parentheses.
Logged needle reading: 157.5 (°)
